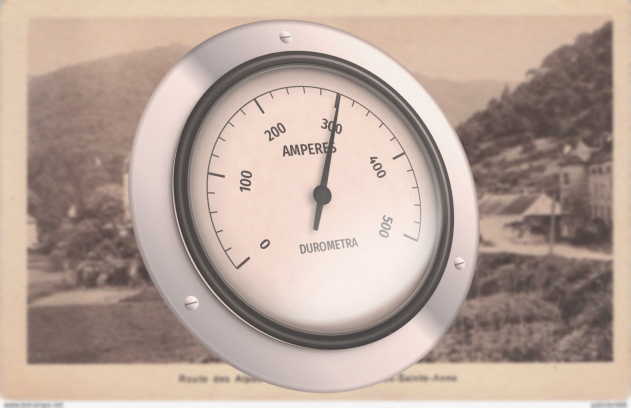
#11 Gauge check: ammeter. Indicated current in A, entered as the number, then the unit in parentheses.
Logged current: 300 (A)
